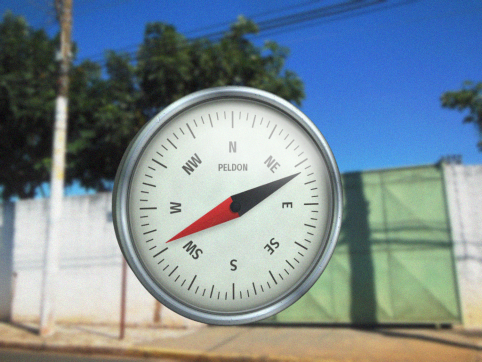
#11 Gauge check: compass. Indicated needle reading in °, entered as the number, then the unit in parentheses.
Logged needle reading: 245 (°)
